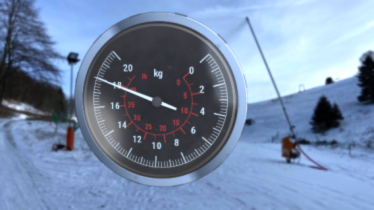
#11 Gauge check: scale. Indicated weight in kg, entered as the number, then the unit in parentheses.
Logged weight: 18 (kg)
